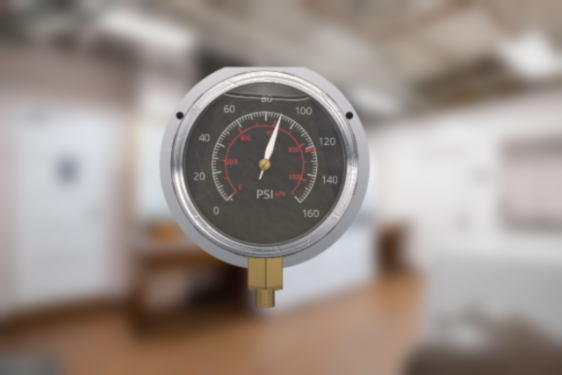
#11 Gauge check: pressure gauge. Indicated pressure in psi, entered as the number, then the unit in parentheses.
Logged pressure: 90 (psi)
